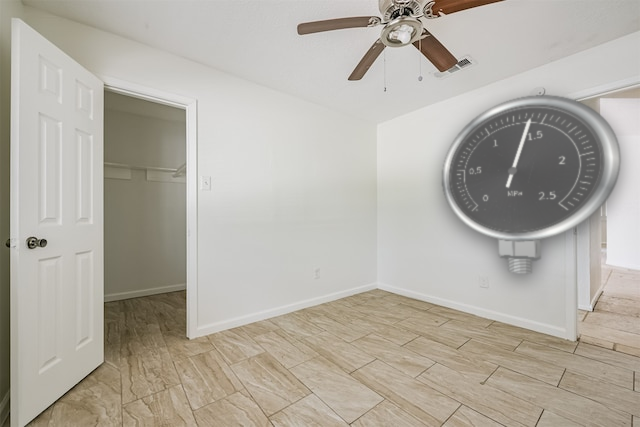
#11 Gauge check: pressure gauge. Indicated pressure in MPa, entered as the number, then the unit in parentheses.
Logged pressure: 1.4 (MPa)
